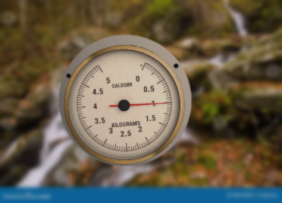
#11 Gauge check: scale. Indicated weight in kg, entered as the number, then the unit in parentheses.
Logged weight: 1 (kg)
